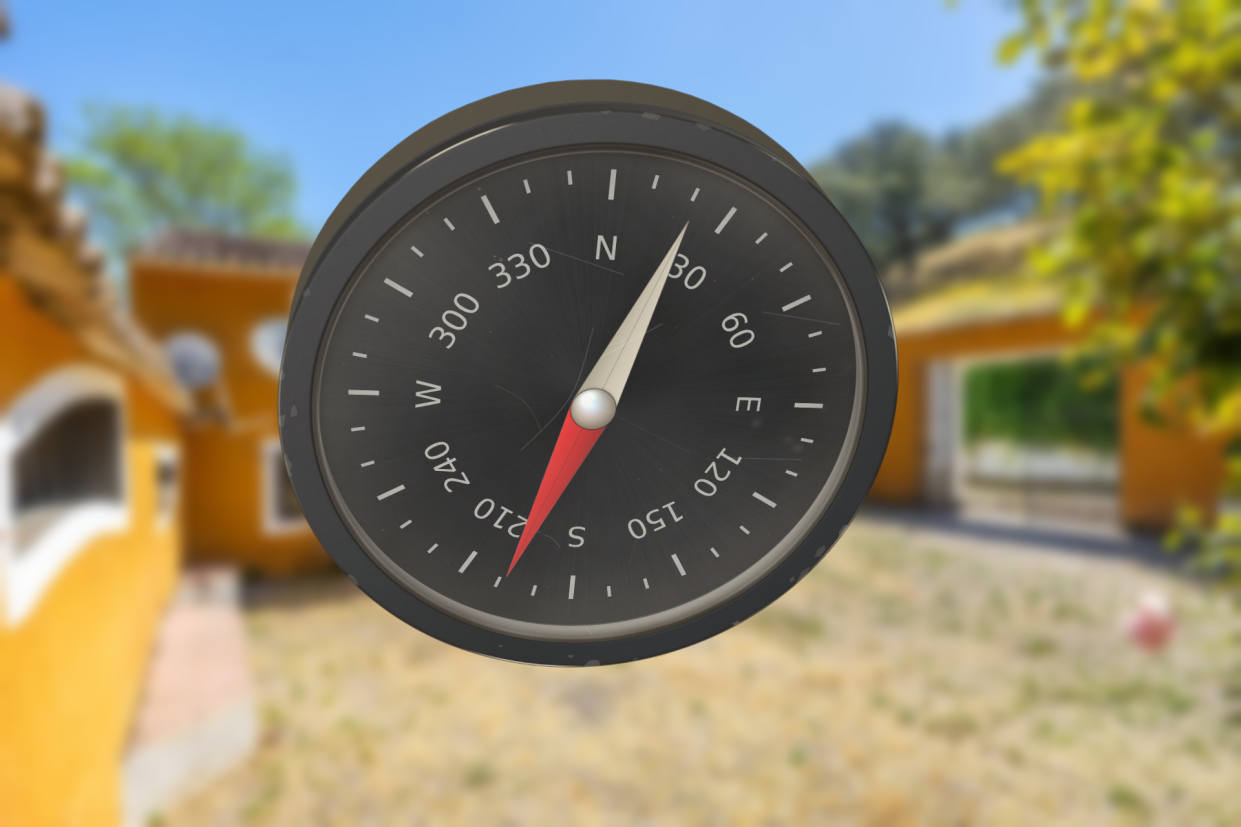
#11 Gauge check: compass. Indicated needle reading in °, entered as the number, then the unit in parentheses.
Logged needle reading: 200 (°)
